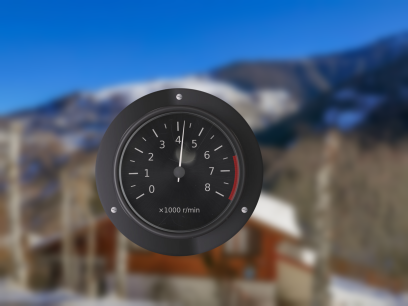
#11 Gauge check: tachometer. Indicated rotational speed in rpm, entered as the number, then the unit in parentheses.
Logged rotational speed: 4250 (rpm)
